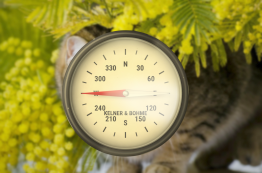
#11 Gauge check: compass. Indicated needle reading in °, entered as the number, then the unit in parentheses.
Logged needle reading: 270 (°)
